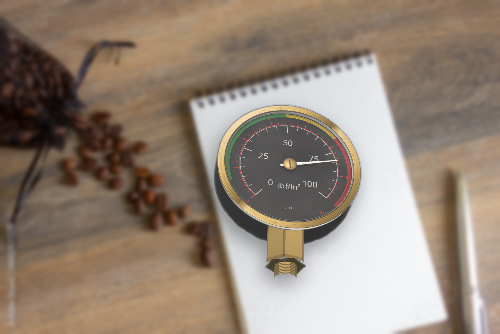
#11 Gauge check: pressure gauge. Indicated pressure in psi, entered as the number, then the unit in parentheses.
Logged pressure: 80 (psi)
